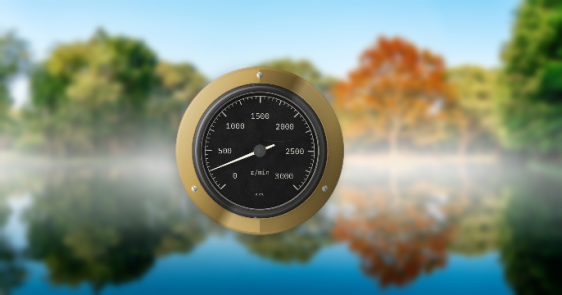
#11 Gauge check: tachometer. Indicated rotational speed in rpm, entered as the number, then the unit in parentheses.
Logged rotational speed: 250 (rpm)
